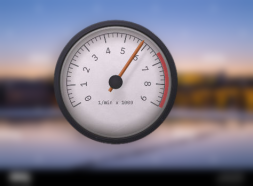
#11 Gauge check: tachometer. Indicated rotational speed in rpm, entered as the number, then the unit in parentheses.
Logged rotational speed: 5800 (rpm)
